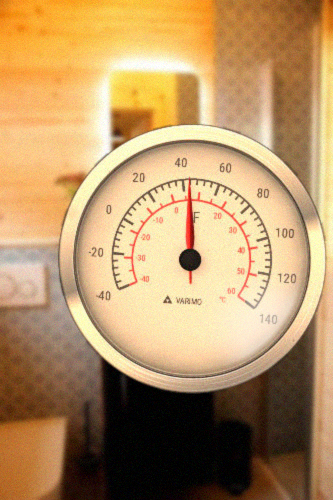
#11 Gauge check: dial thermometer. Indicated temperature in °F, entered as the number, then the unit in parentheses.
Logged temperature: 44 (°F)
